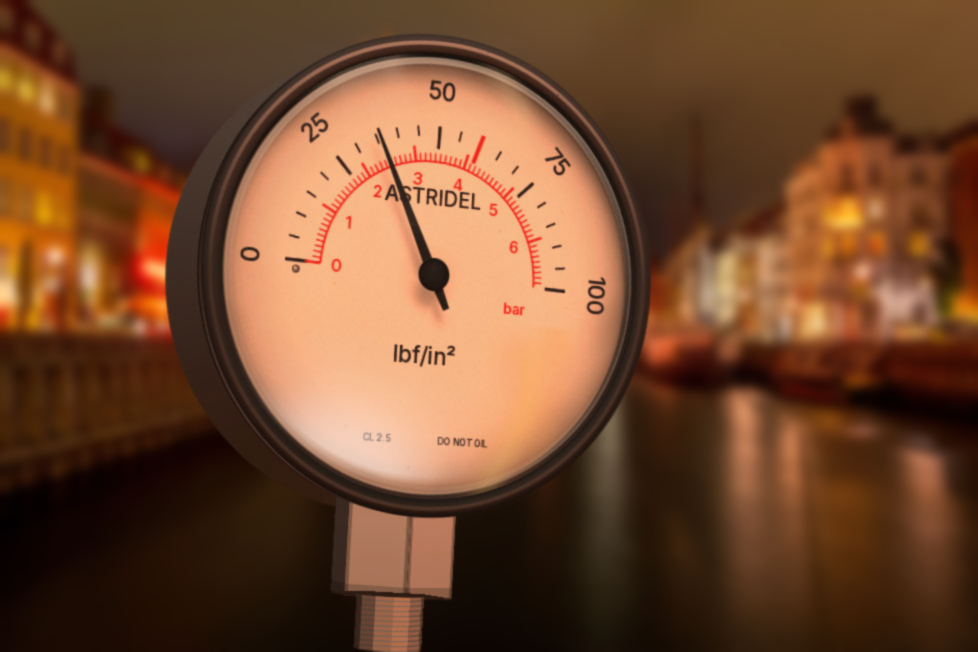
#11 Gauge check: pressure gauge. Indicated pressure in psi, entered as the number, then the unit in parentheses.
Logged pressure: 35 (psi)
